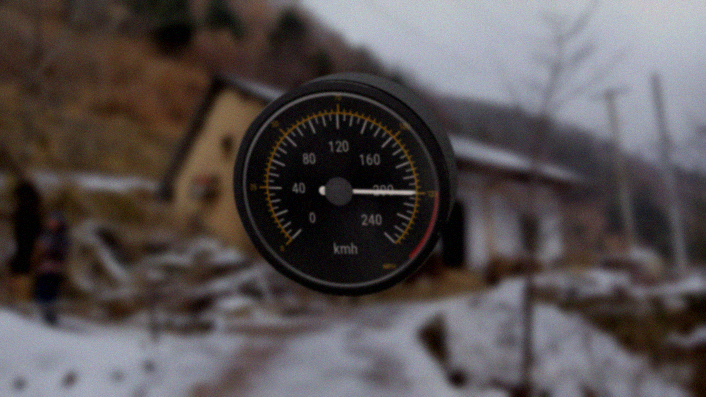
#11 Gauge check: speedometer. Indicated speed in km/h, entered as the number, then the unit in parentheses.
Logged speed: 200 (km/h)
